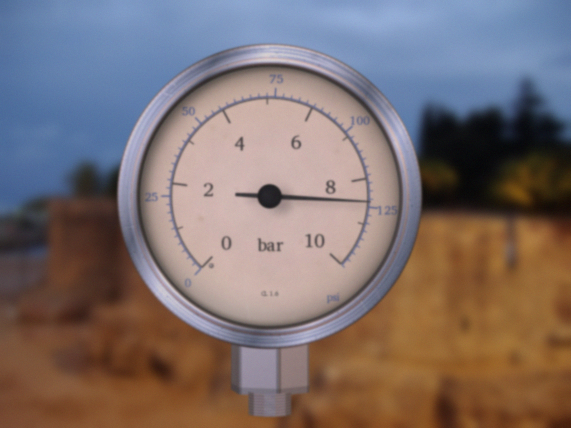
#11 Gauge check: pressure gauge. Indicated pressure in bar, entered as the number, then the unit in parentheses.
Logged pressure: 8.5 (bar)
